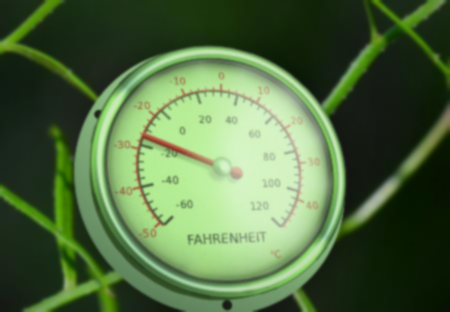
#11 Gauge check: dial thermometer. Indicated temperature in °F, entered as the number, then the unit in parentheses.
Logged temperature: -16 (°F)
